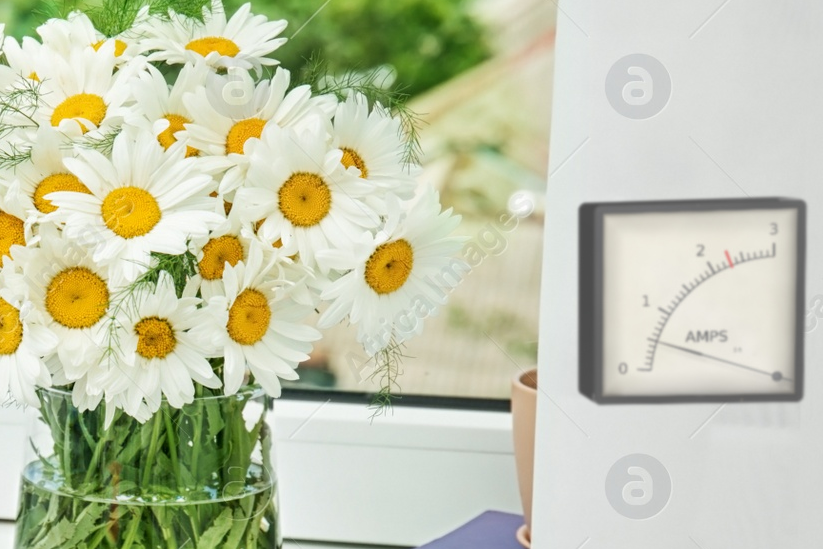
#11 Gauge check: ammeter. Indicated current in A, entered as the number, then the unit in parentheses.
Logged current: 0.5 (A)
